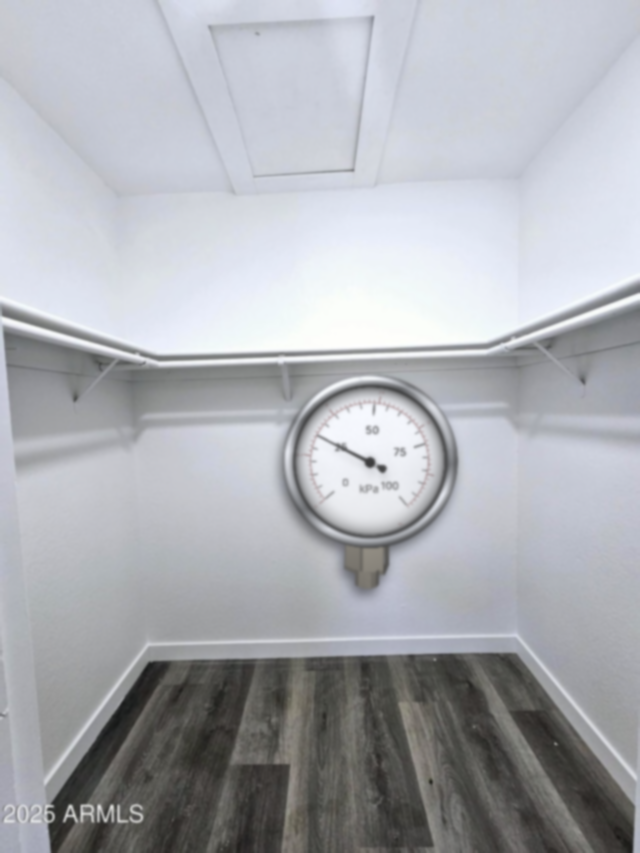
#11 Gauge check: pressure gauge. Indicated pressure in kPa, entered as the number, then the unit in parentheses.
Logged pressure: 25 (kPa)
